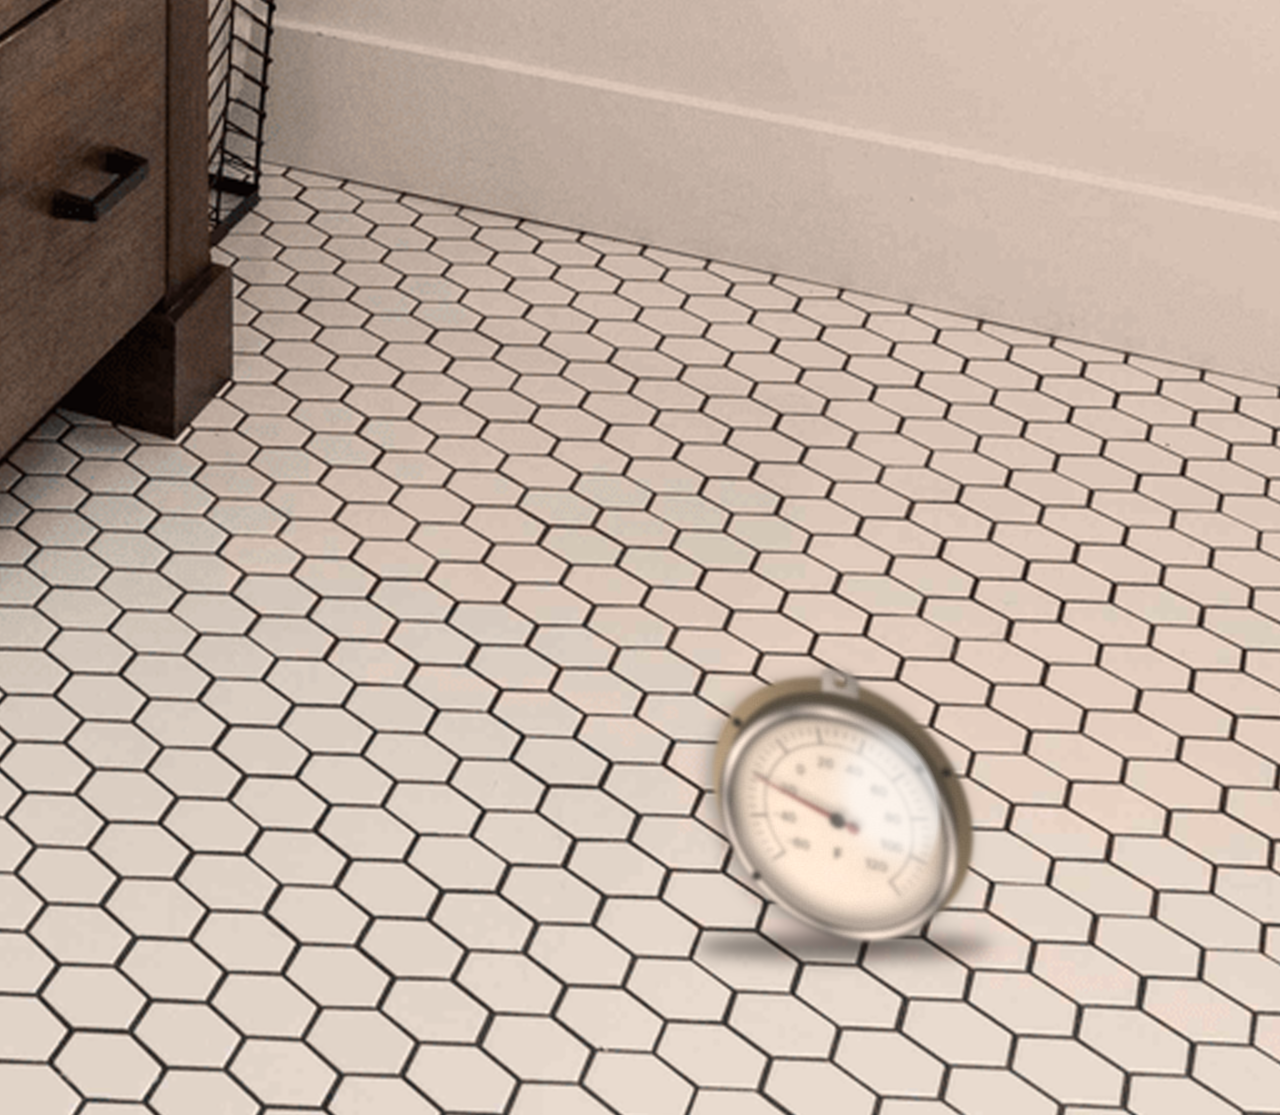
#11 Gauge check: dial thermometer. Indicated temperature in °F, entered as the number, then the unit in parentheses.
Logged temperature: -20 (°F)
